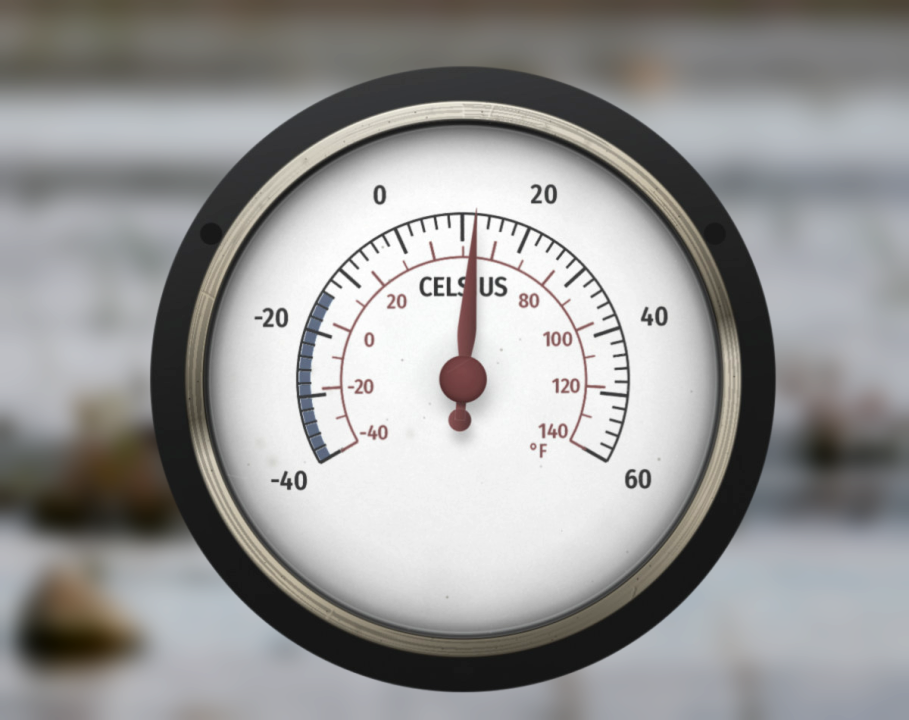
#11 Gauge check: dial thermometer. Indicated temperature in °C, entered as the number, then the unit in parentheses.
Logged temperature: 12 (°C)
